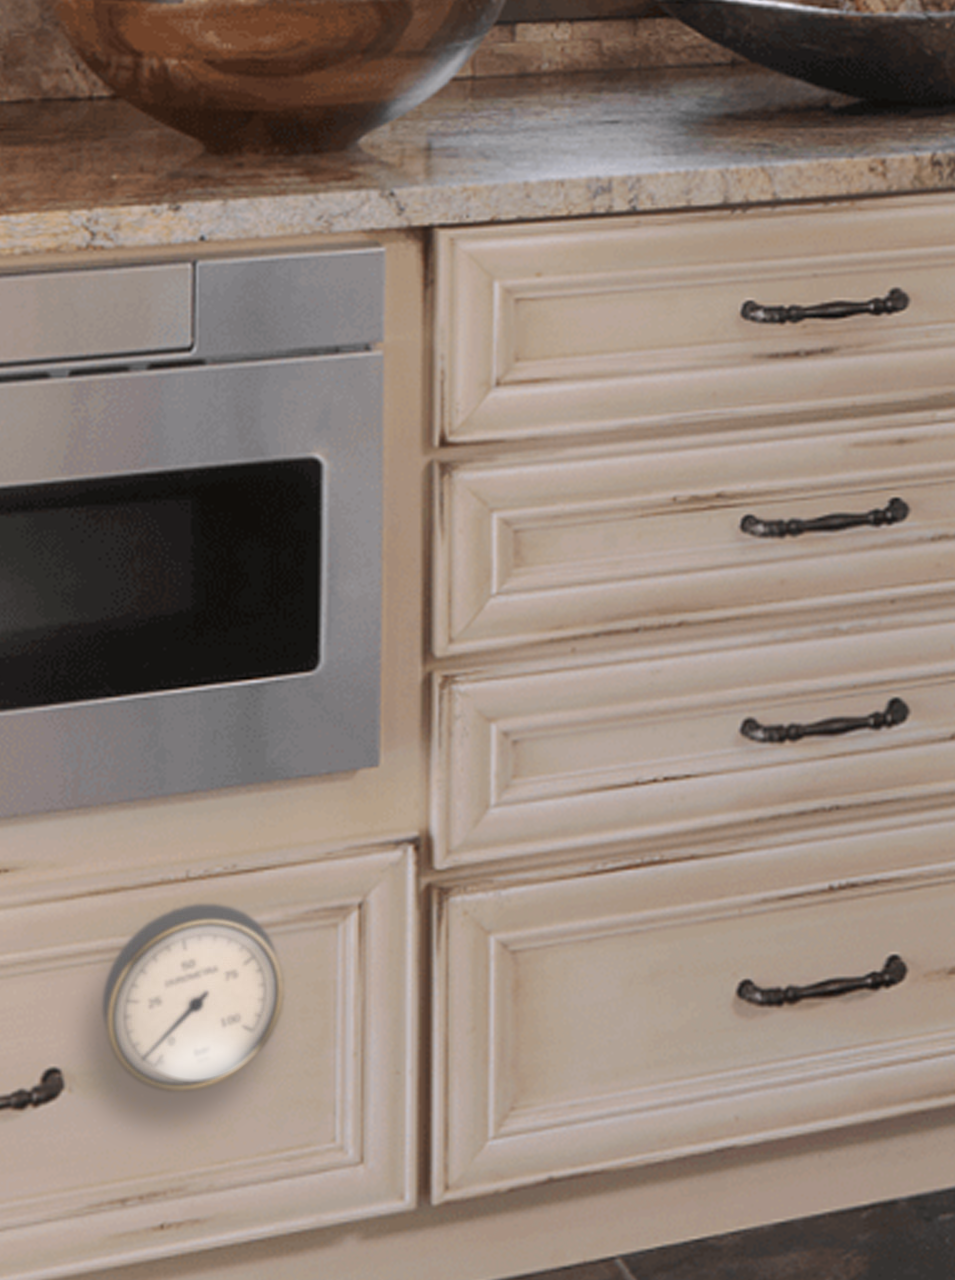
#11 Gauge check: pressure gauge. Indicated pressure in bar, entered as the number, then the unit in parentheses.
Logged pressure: 5 (bar)
